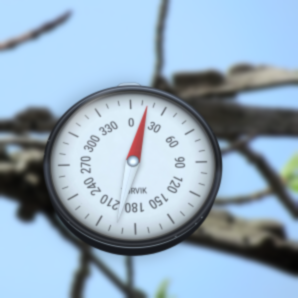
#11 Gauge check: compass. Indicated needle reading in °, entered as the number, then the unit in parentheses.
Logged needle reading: 15 (°)
